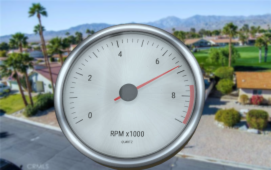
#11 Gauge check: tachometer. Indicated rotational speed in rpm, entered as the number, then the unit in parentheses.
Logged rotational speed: 6800 (rpm)
